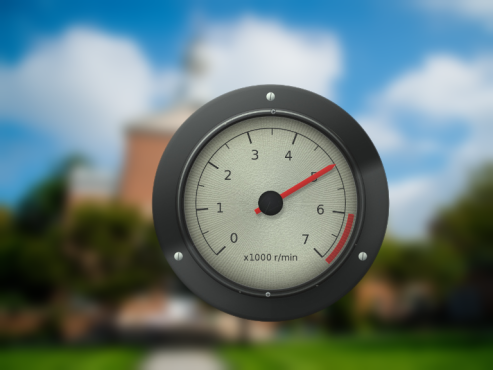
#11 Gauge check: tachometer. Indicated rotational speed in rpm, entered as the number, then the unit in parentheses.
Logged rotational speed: 5000 (rpm)
